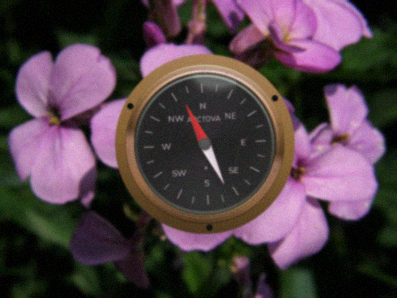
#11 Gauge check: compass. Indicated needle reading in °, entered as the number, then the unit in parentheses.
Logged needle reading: 337.5 (°)
